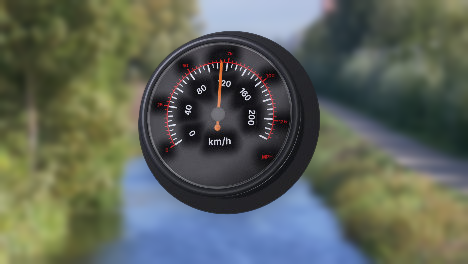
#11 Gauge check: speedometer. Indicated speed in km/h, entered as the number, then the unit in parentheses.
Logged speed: 115 (km/h)
